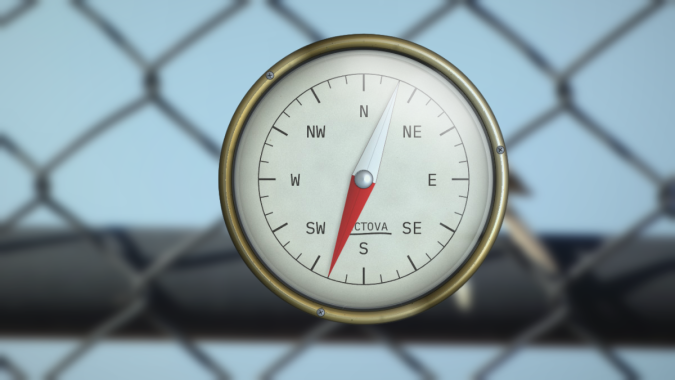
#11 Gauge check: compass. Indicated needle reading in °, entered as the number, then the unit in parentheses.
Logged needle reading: 200 (°)
